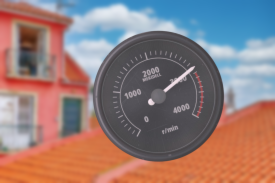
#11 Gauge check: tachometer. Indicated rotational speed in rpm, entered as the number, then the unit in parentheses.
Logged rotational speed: 3000 (rpm)
